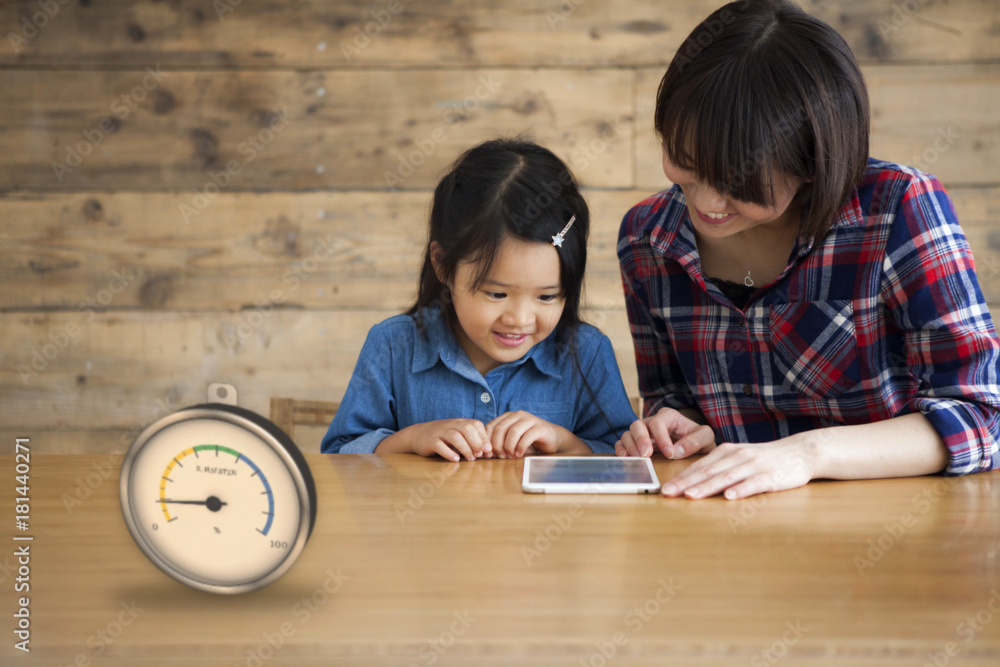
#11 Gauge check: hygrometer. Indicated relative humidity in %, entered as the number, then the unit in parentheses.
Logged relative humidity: 10 (%)
